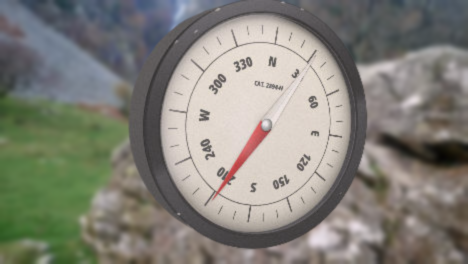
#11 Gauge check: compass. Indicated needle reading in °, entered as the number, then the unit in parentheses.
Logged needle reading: 210 (°)
